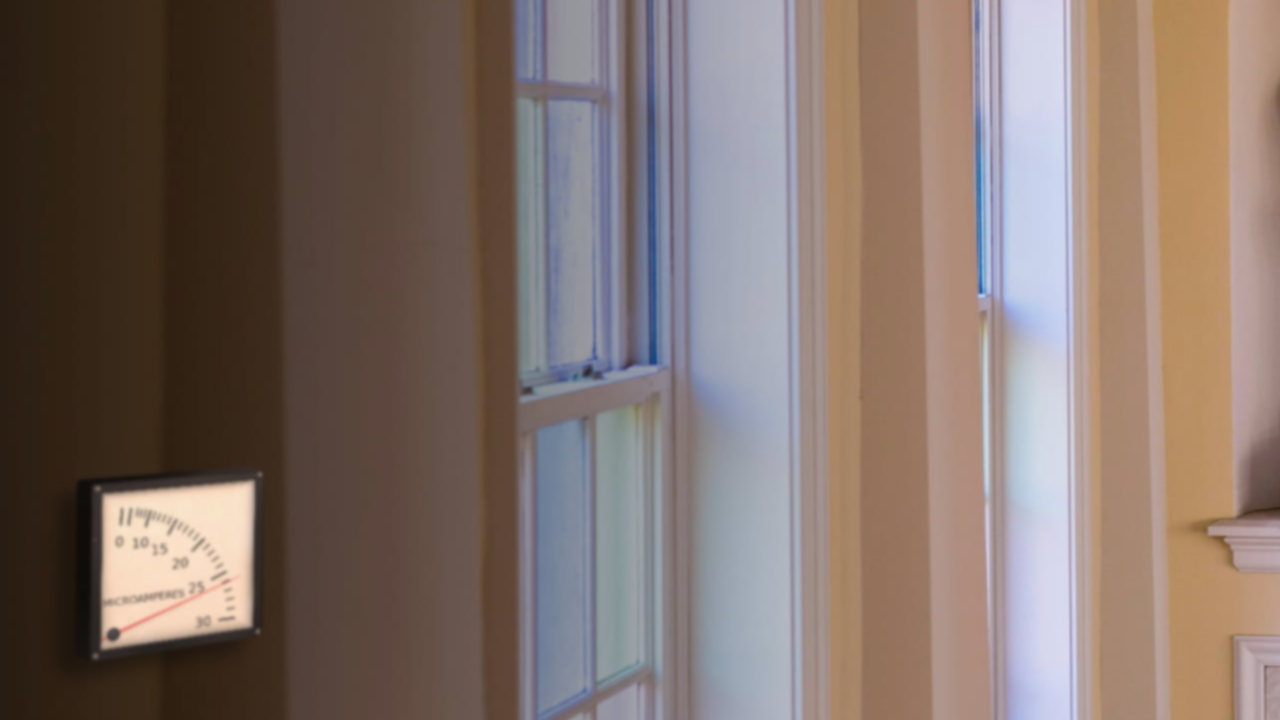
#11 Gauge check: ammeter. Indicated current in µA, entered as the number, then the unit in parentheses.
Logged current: 26 (µA)
